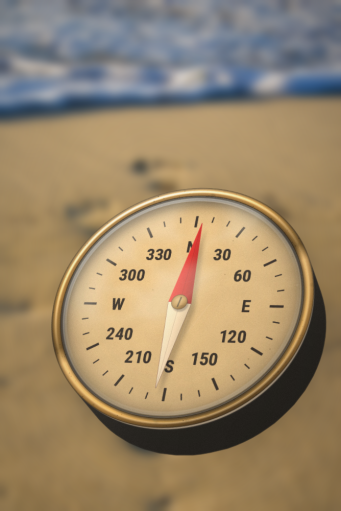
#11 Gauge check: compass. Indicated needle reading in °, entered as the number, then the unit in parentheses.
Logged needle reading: 5 (°)
